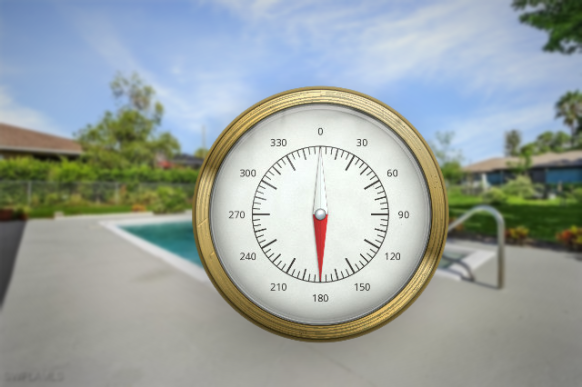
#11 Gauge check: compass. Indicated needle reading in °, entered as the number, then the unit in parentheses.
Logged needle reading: 180 (°)
